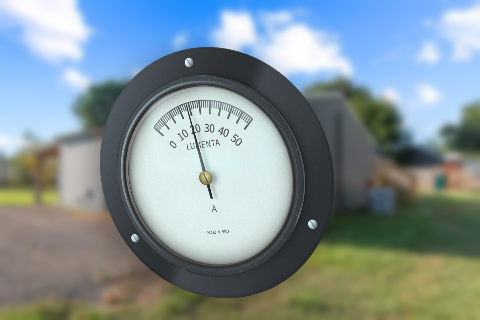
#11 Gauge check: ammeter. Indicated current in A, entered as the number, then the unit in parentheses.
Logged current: 20 (A)
